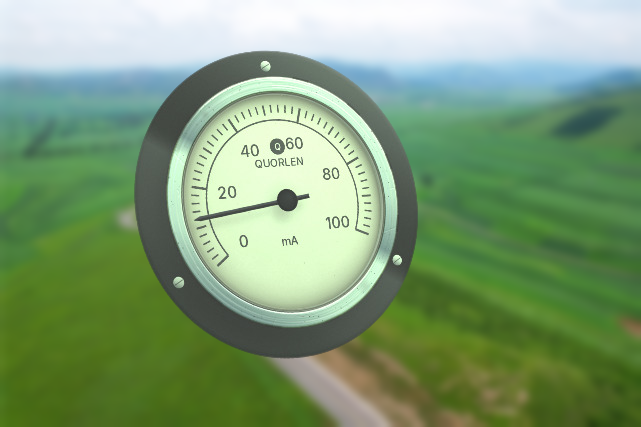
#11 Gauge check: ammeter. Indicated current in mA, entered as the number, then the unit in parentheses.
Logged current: 12 (mA)
